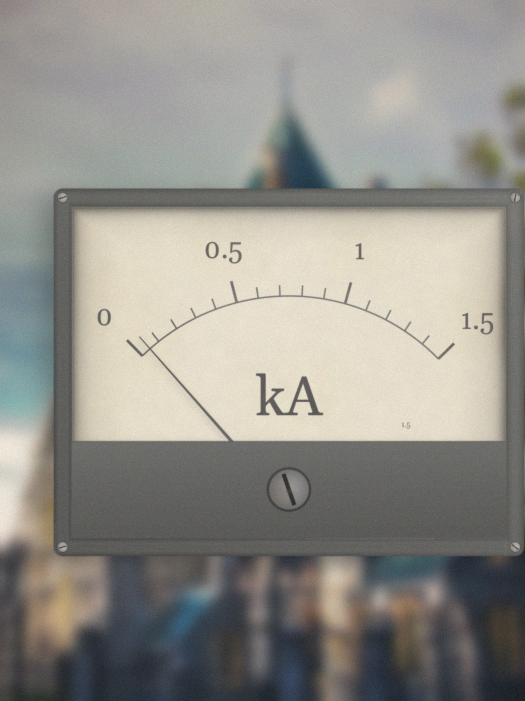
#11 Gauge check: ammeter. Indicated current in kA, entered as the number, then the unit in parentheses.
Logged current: 0.05 (kA)
